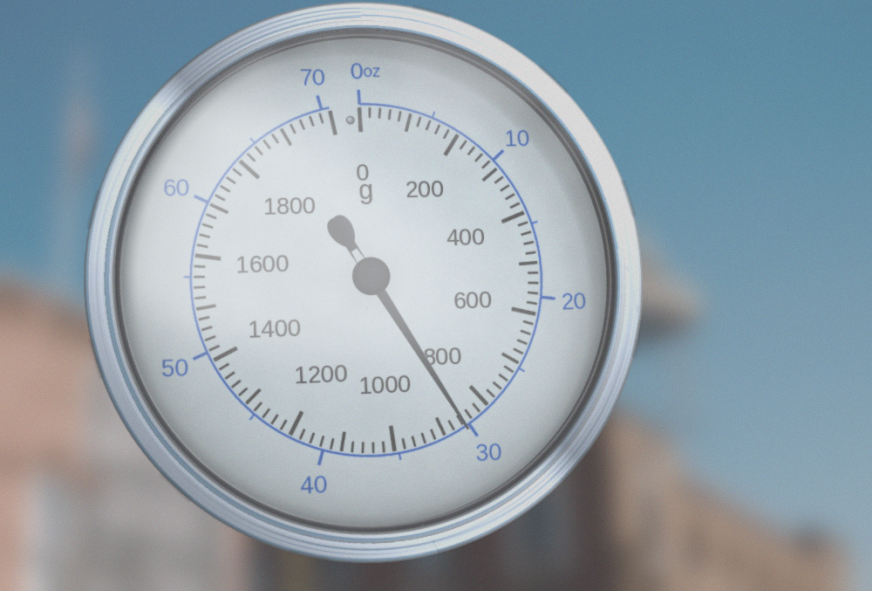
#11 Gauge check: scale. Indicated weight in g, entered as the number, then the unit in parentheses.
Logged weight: 860 (g)
